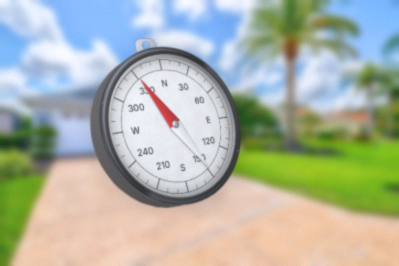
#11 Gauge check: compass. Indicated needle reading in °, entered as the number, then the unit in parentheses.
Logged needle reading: 330 (°)
